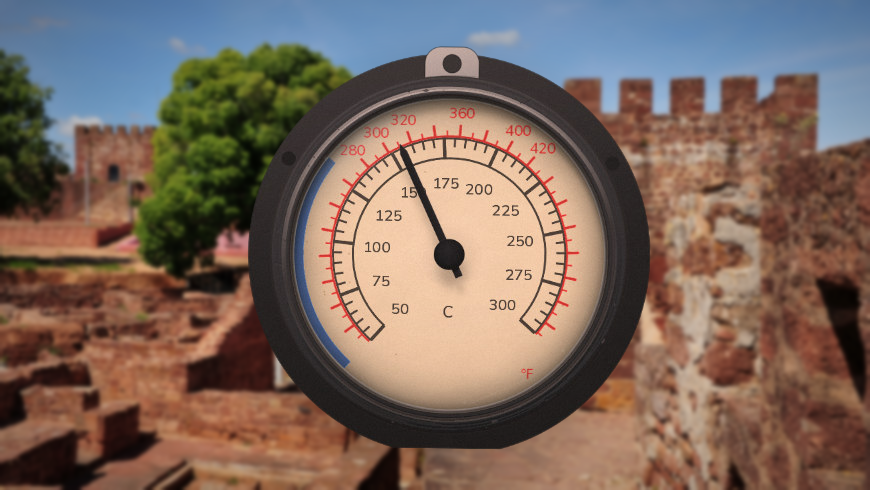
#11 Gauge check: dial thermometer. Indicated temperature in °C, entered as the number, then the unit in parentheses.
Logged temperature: 155 (°C)
